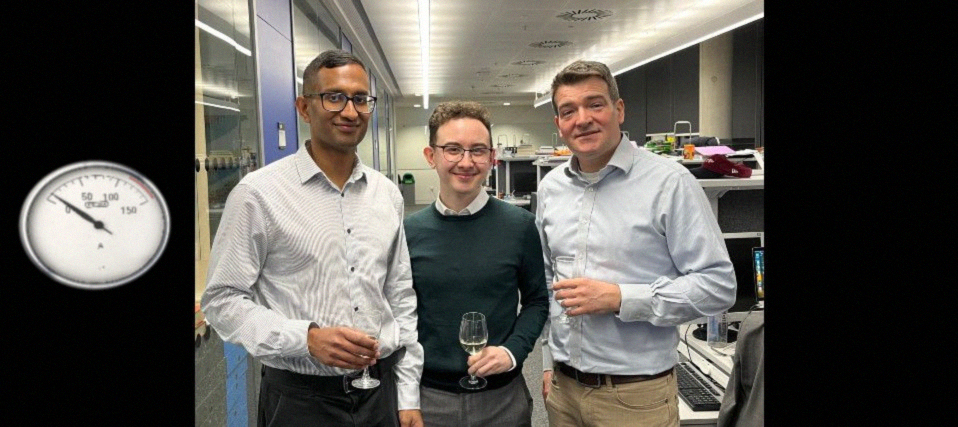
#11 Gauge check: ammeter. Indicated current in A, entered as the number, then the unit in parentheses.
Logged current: 10 (A)
